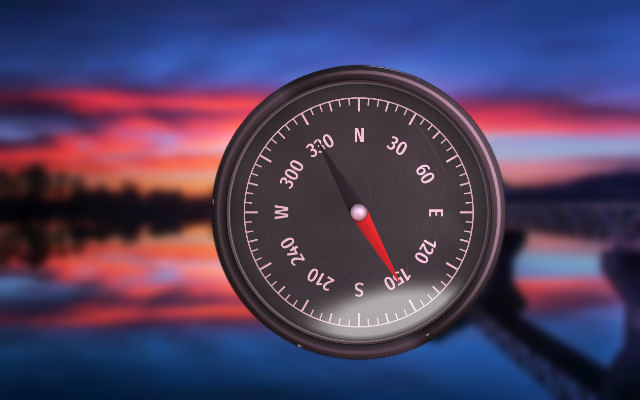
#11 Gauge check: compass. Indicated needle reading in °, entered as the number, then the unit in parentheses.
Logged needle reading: 150 (°)
